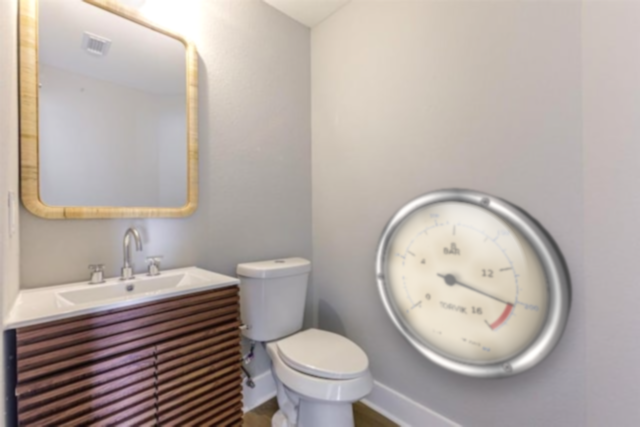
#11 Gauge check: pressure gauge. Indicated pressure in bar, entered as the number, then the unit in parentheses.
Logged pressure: 14 (bar)
